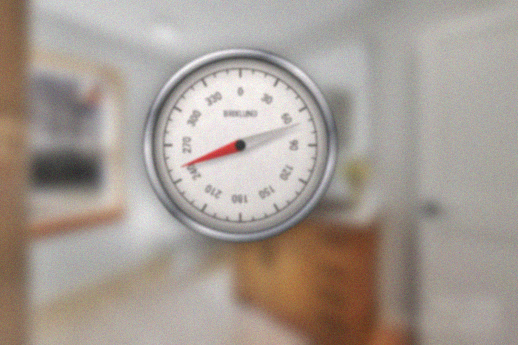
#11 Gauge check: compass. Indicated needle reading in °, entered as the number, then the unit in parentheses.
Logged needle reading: 250 (°)
